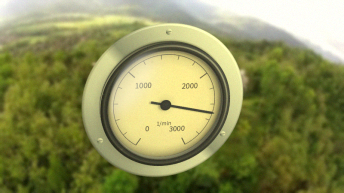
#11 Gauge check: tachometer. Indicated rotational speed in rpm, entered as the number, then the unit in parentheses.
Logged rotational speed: 2500 (rpm)
